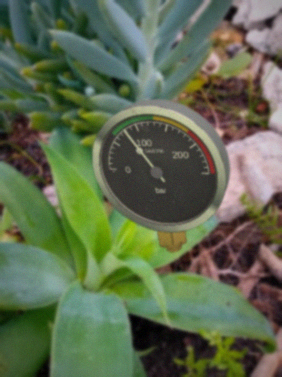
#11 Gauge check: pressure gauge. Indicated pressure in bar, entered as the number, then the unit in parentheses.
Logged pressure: 80 (bar)
